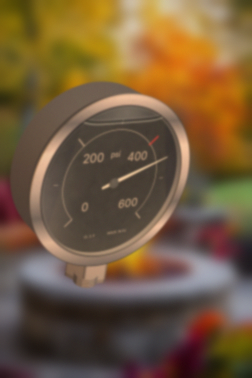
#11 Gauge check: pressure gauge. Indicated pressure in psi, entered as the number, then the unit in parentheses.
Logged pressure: 450 (psi)
